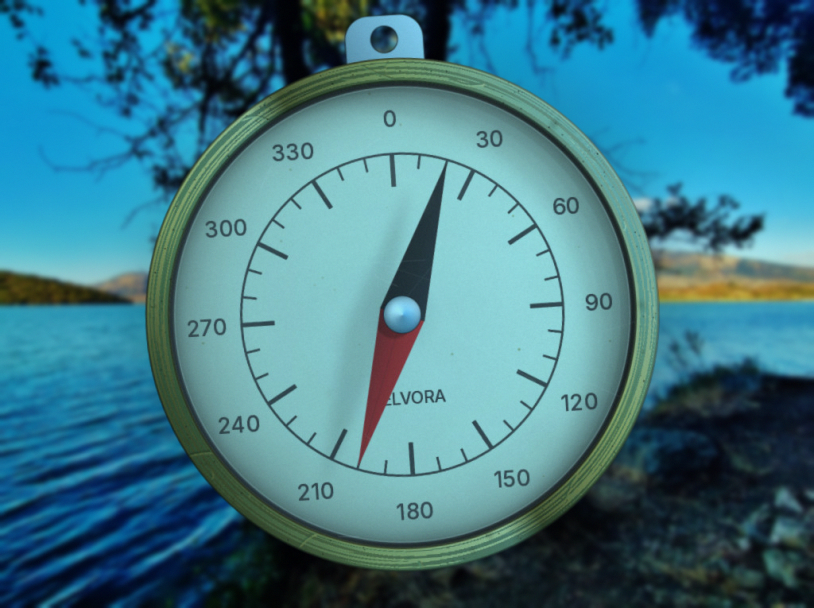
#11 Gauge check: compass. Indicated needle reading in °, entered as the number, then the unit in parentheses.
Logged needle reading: 200 (°)
